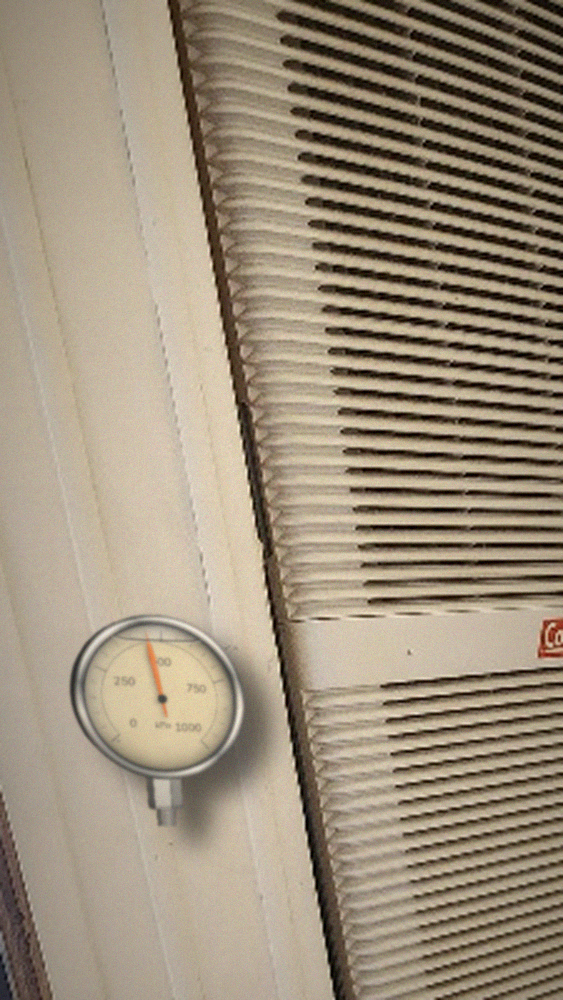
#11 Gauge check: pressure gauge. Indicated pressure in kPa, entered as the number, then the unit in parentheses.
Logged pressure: 450 (kPa)
